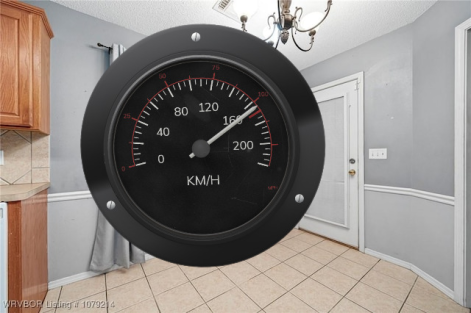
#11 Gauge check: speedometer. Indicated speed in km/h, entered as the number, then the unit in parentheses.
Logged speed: 165 (km/h)
